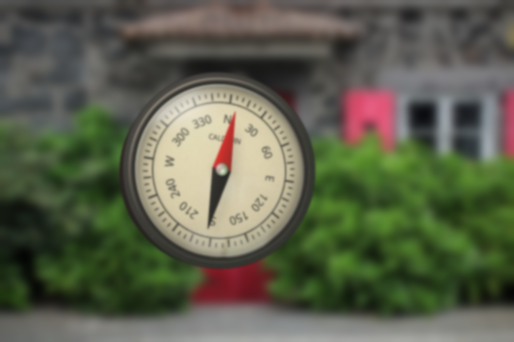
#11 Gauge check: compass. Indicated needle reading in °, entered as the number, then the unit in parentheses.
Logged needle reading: 5 (°)
